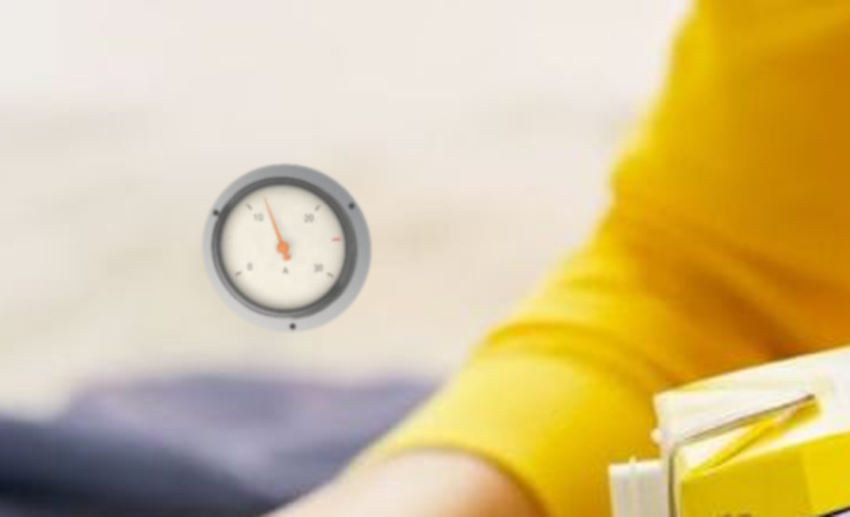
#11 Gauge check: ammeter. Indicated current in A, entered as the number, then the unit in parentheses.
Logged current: 12.5 (A)
